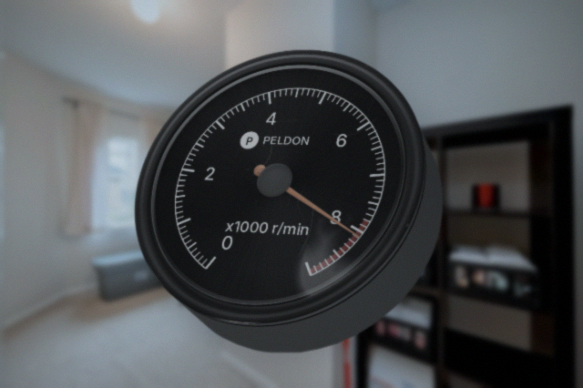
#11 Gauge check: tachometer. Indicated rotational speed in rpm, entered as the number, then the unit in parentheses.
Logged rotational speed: 8100 (rpm)
